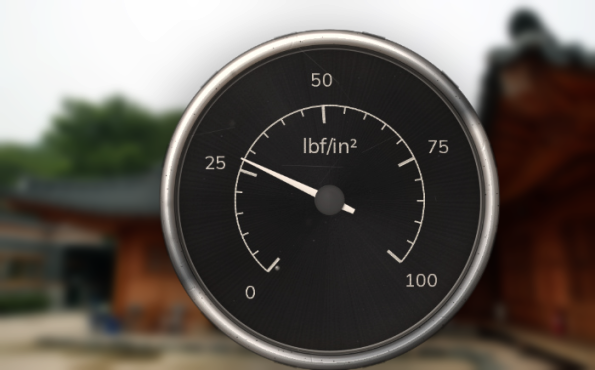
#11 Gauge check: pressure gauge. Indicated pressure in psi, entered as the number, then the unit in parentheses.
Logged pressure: 27.5 (psi)
